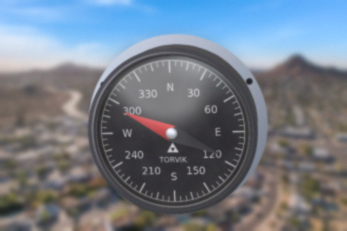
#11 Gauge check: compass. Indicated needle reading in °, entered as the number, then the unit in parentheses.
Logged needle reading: 295 (°)
